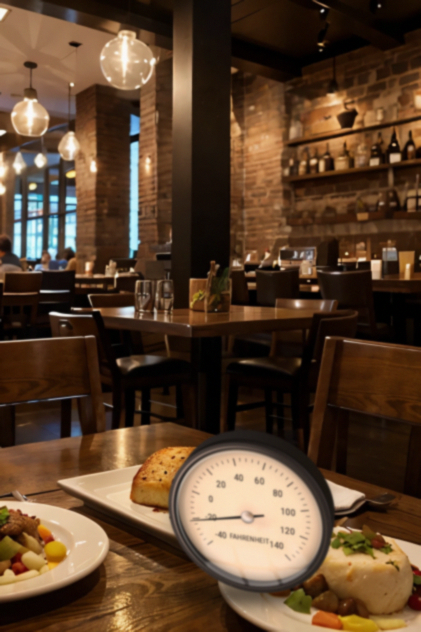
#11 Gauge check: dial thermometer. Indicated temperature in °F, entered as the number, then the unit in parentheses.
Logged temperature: -20 (°F)
